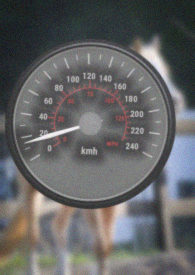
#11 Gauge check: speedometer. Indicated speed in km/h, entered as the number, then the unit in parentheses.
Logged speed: 15 (km/h)
